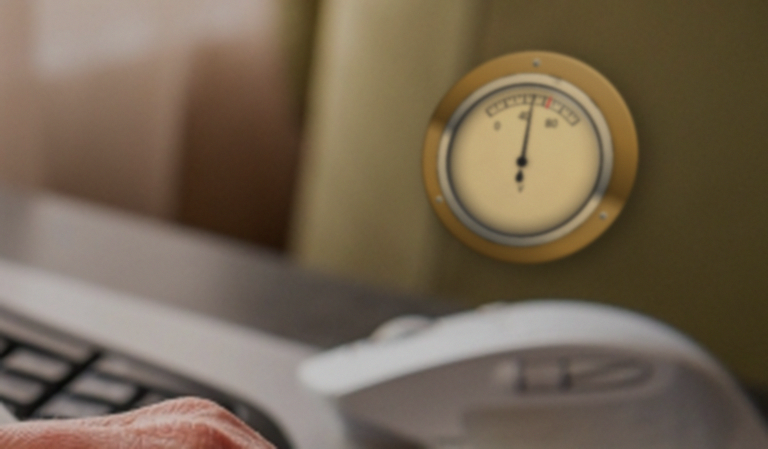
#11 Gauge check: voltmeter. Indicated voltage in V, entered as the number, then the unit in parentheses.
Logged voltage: 50 (V)
